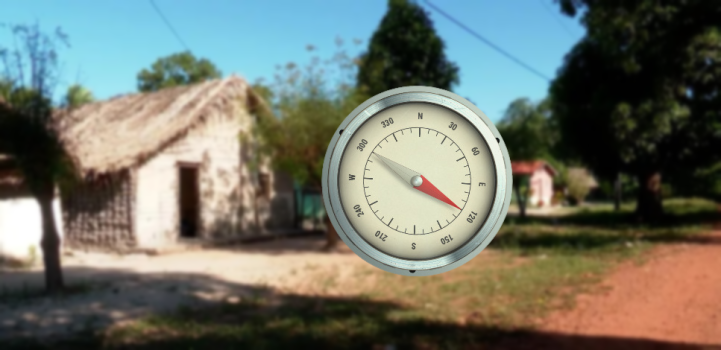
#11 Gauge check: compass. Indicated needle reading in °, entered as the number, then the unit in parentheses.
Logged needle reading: 120 (°)
